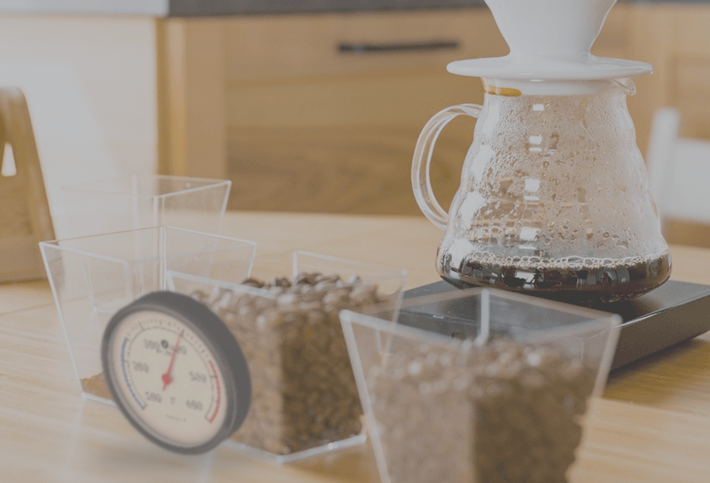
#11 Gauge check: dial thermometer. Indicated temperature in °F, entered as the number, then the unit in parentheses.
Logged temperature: 400 (°F)
